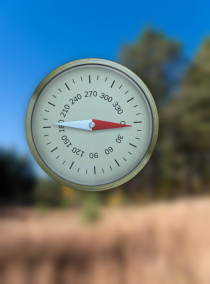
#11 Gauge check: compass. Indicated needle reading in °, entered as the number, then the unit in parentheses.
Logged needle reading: 5 (°)
